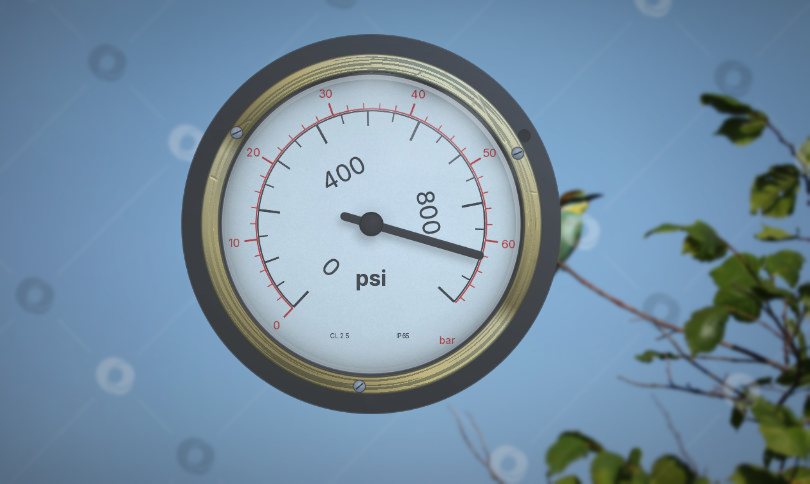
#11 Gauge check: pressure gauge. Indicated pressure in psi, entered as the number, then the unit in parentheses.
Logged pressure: 900 (psi)
